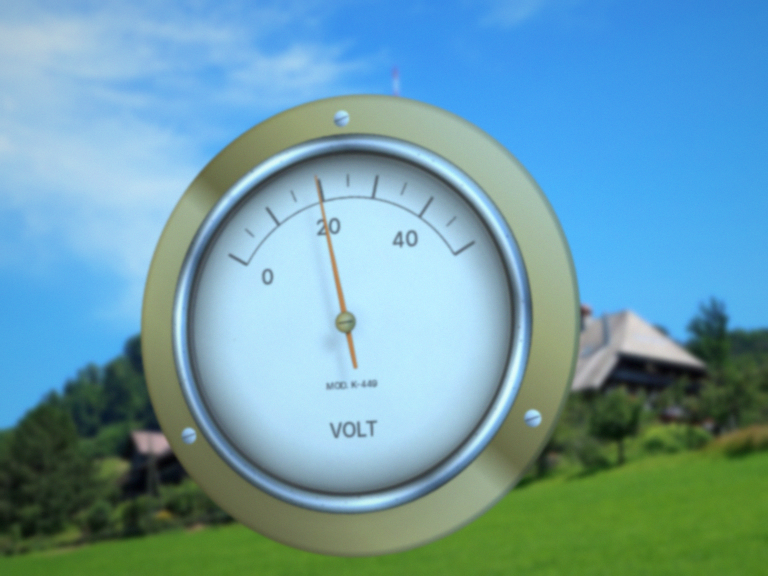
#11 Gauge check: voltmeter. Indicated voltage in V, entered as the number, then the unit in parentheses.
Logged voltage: 20 (V)
